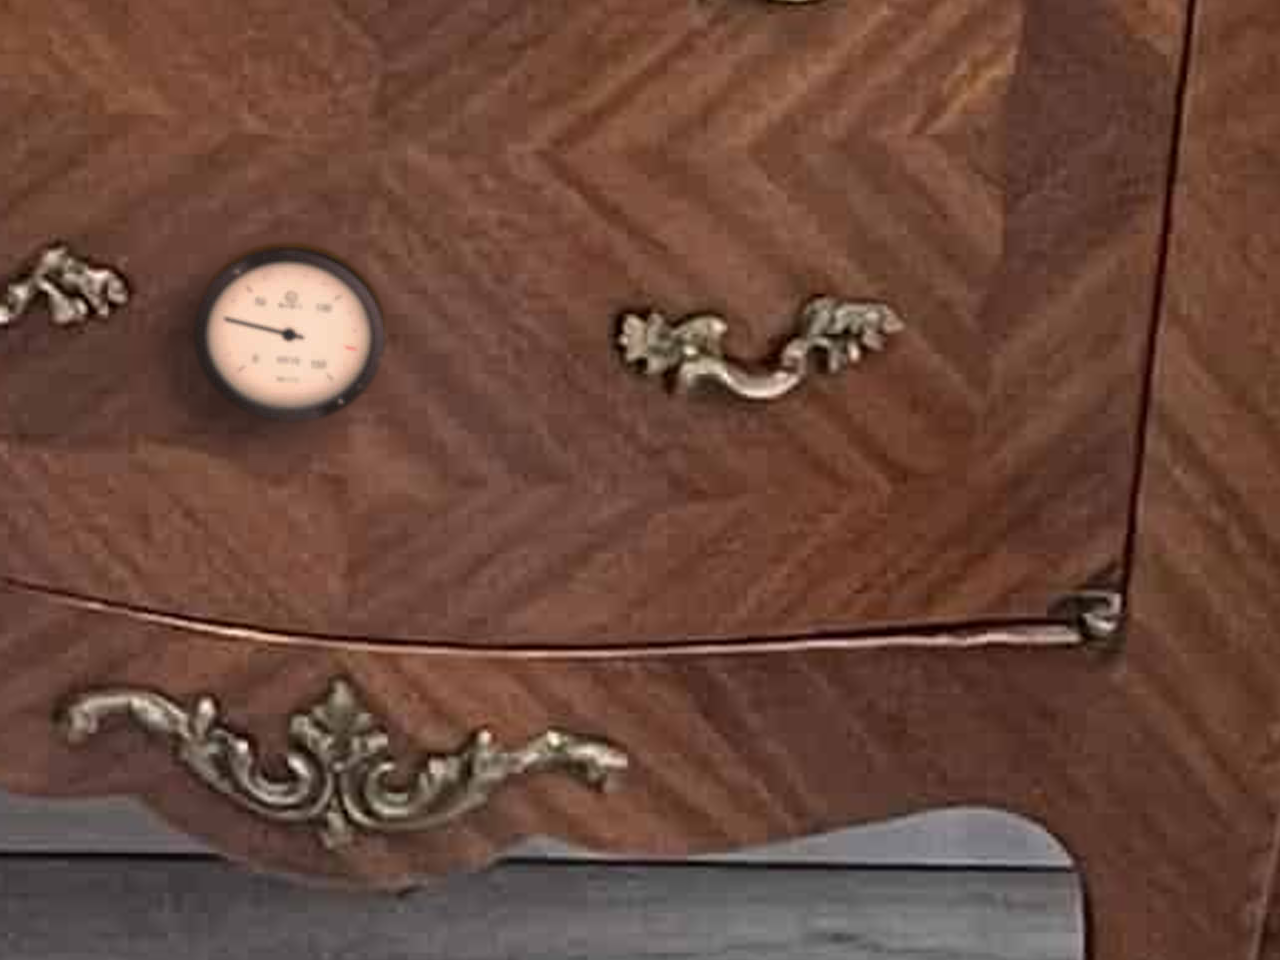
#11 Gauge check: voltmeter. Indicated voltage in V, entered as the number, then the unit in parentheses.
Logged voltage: 30 (V)
